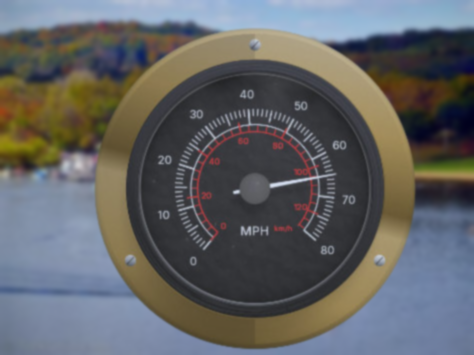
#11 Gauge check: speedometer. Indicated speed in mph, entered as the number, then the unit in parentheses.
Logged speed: 65 (mph)
